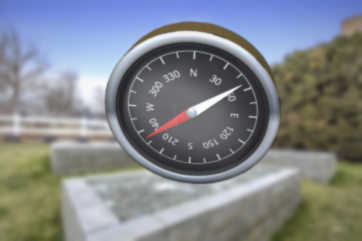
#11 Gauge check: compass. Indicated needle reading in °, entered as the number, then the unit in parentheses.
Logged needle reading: 232.5 (°)
